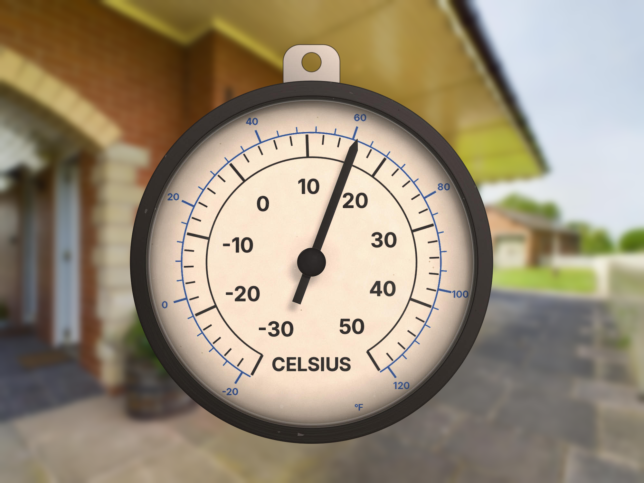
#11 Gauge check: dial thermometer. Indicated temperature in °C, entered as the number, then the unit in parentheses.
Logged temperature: 16 (°C)
